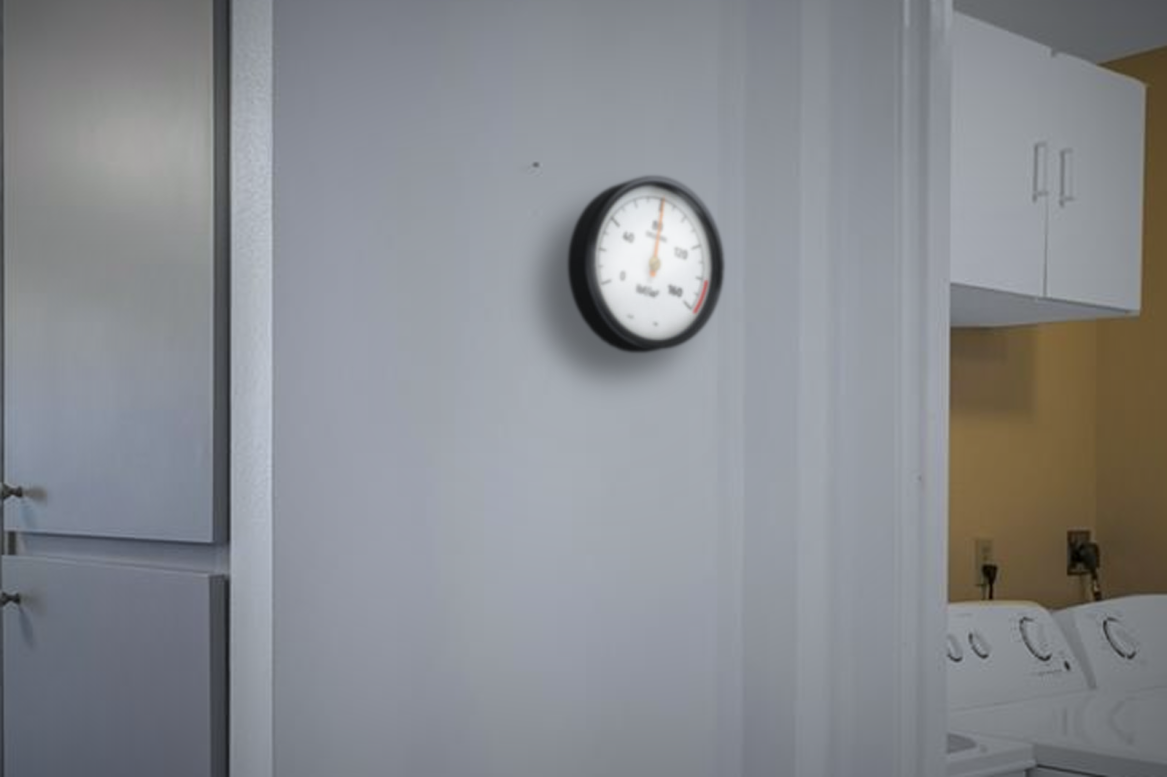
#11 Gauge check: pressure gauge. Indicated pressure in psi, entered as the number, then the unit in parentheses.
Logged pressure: 80 (psi)
